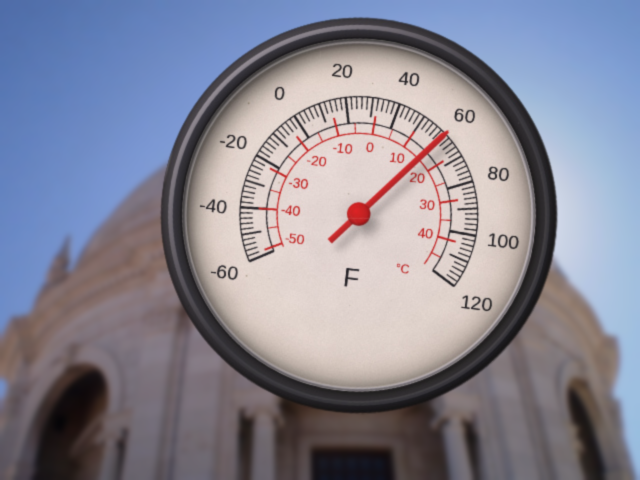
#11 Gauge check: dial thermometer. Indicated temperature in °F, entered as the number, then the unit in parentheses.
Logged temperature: 60 (°F)
